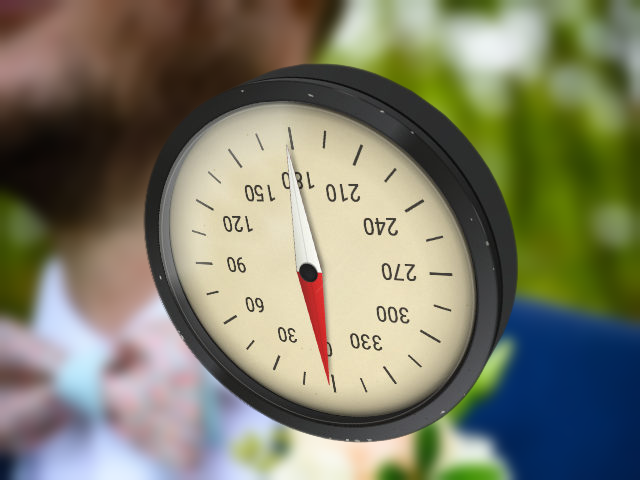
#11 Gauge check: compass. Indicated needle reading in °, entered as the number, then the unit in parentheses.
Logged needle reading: 0 (°)
